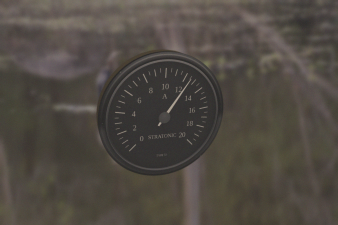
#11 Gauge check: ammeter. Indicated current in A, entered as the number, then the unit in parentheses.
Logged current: 12.5 (A)
